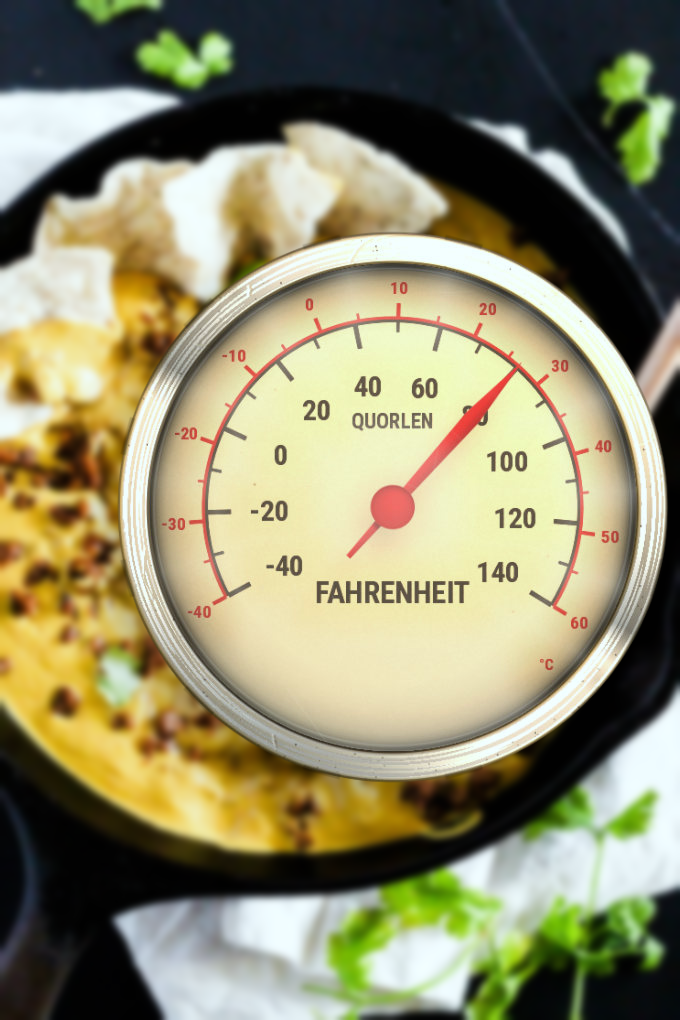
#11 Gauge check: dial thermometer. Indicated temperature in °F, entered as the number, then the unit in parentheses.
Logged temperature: 80 (°F)
